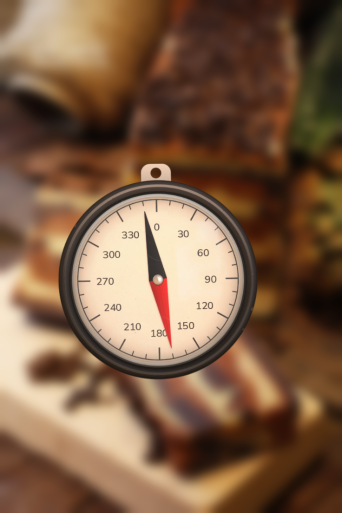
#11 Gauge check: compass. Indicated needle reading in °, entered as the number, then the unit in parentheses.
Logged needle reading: 170 (°)
